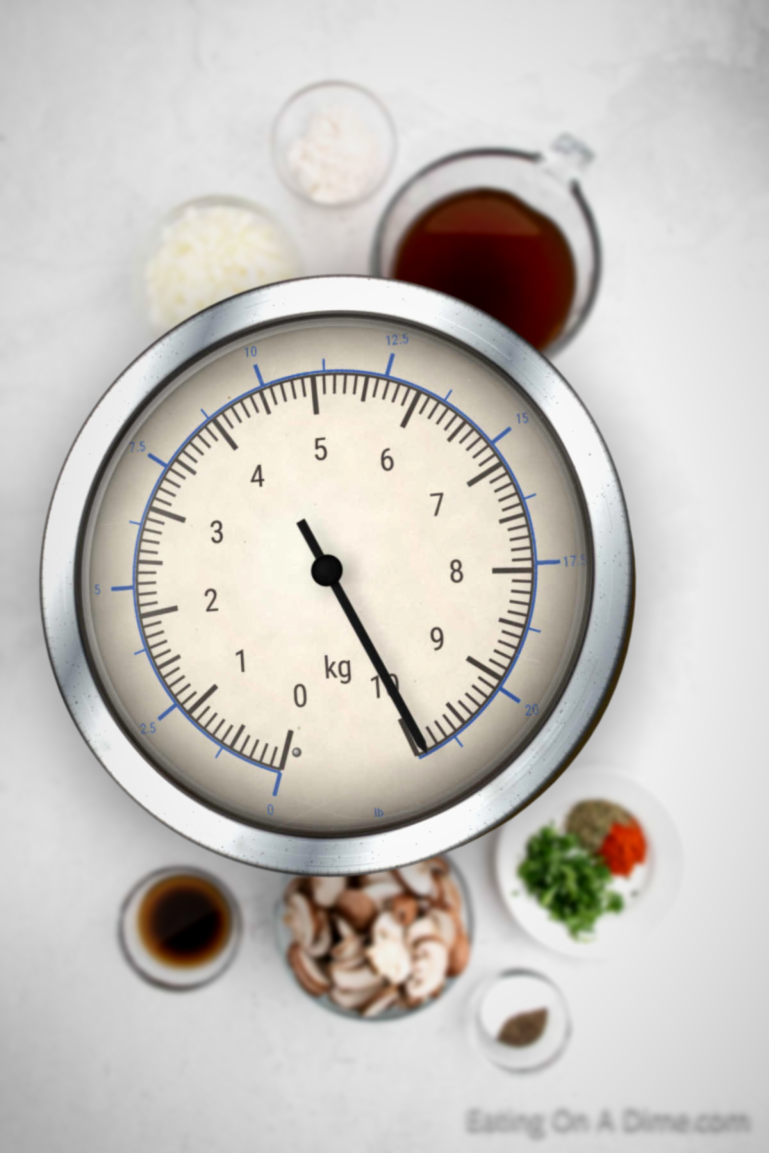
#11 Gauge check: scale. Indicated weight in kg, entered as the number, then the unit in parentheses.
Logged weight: 9.9 (kg)
